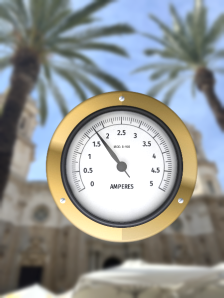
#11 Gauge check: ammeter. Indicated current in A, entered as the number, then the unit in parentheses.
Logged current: 1.75 (A)
